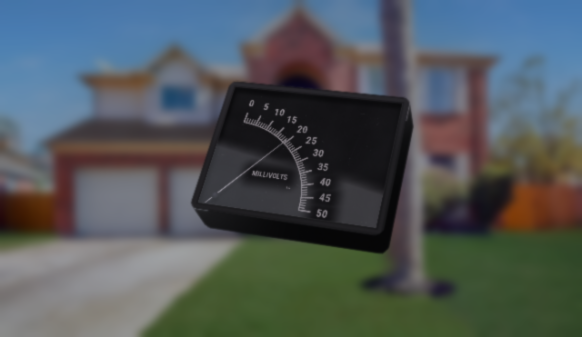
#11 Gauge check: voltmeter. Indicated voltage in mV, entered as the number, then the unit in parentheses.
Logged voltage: 20 (mV)
